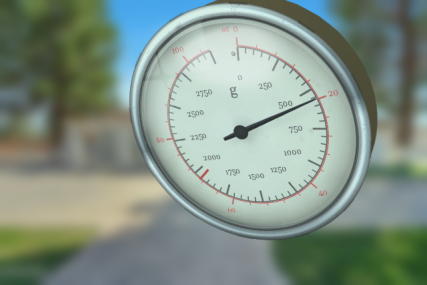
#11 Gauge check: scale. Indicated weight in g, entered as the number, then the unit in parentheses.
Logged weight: 550 (g)
